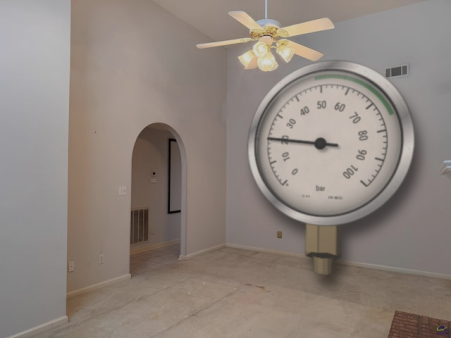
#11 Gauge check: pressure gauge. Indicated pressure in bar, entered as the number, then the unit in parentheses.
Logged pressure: 20 (bar)
